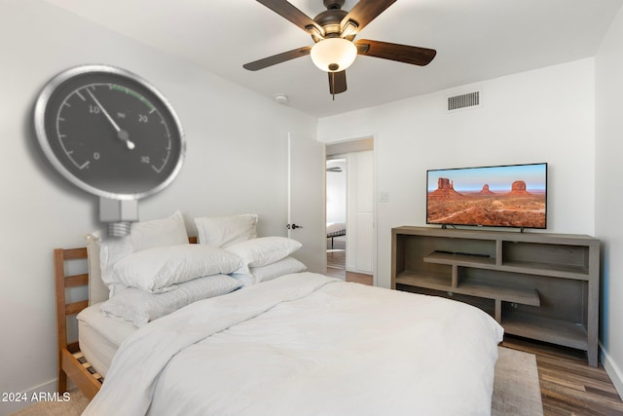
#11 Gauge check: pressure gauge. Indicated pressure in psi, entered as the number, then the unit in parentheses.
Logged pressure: 11 (psi)
